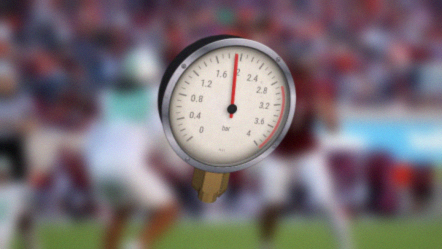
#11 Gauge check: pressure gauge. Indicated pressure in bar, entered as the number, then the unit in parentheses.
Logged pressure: 1.9 (bar)
